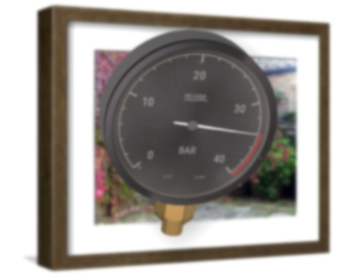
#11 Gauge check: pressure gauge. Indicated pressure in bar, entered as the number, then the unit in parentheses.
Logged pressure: 34 (bar)
